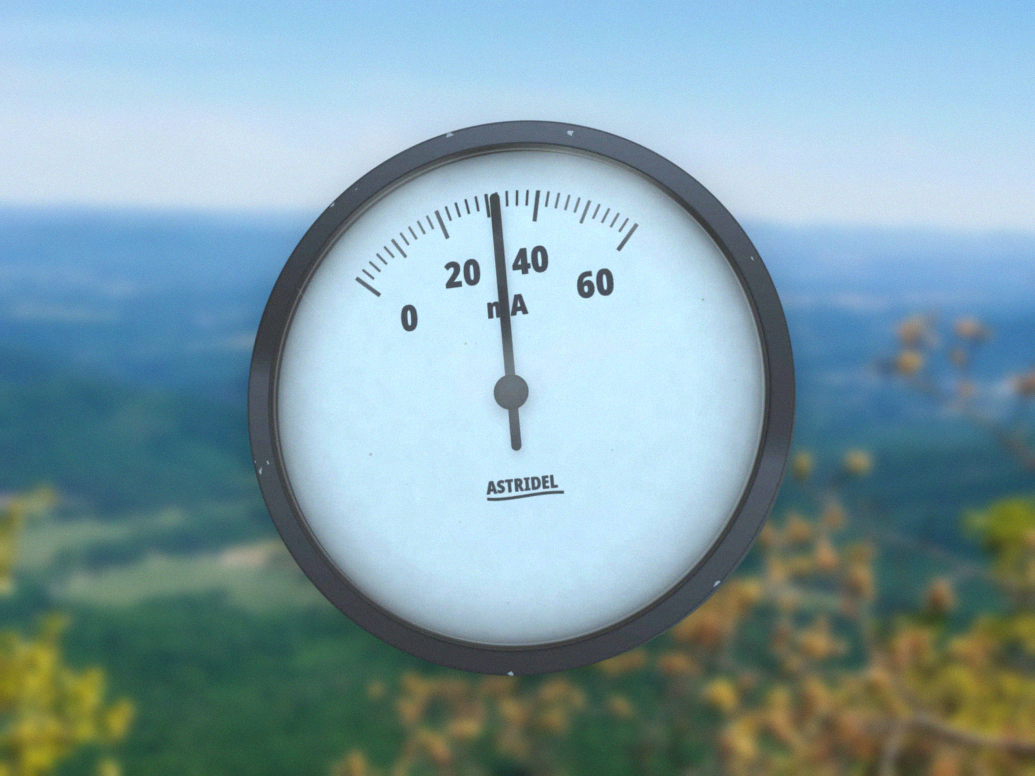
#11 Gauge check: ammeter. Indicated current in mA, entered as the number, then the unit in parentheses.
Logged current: 32 (mA)
